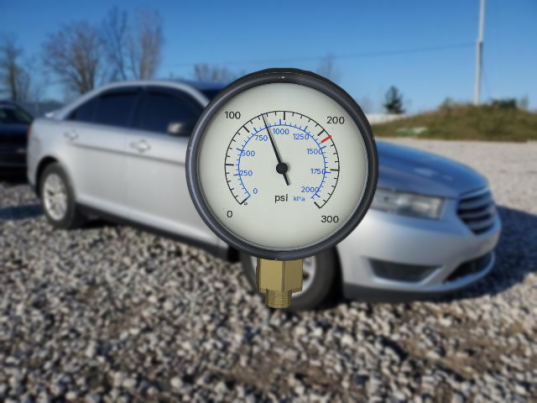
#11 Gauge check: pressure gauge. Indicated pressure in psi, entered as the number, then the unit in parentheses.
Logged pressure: 125 (psi)
